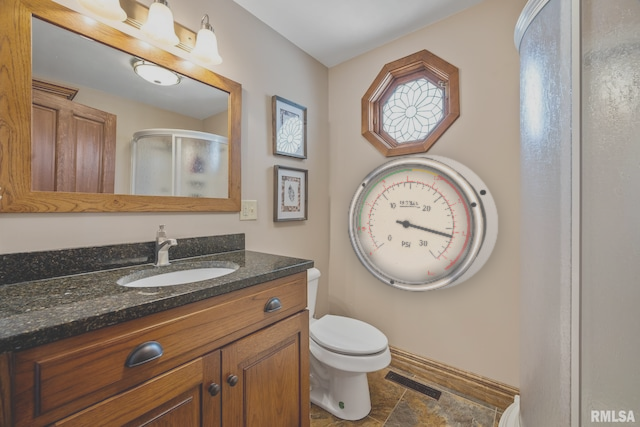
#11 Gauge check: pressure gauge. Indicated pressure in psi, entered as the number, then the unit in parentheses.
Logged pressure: 26 (psi)
